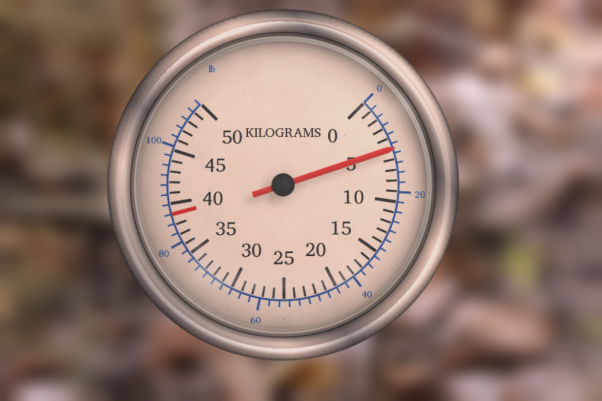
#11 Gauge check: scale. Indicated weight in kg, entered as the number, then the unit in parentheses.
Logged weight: 5 (kg)
